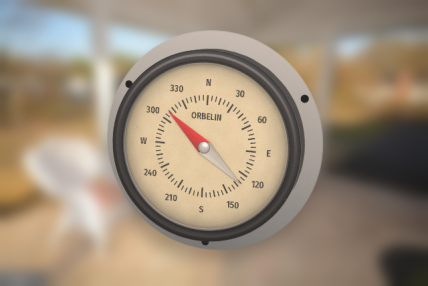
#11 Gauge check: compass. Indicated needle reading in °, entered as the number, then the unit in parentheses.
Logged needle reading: 310 (°)
